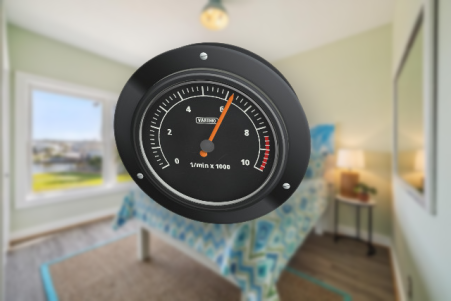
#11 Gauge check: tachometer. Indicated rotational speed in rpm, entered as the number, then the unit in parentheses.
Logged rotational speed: 6200 (rpm)
